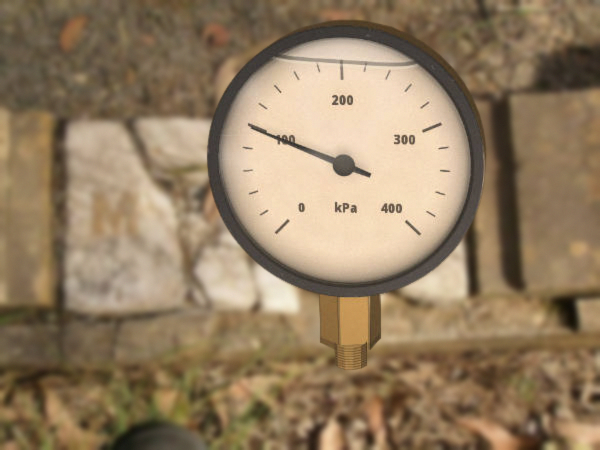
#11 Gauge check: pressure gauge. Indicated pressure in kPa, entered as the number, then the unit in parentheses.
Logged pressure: 100 (kPa)
